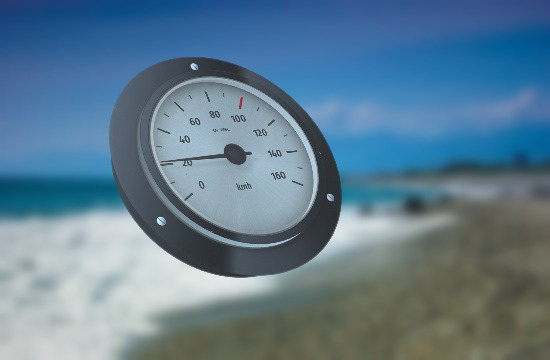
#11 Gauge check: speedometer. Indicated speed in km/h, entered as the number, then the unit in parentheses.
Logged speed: 20 (km/h)
